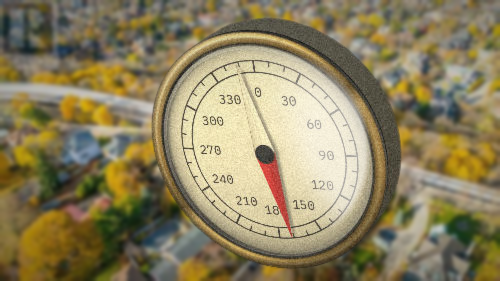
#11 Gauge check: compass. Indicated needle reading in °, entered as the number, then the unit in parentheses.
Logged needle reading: 170 (°)
